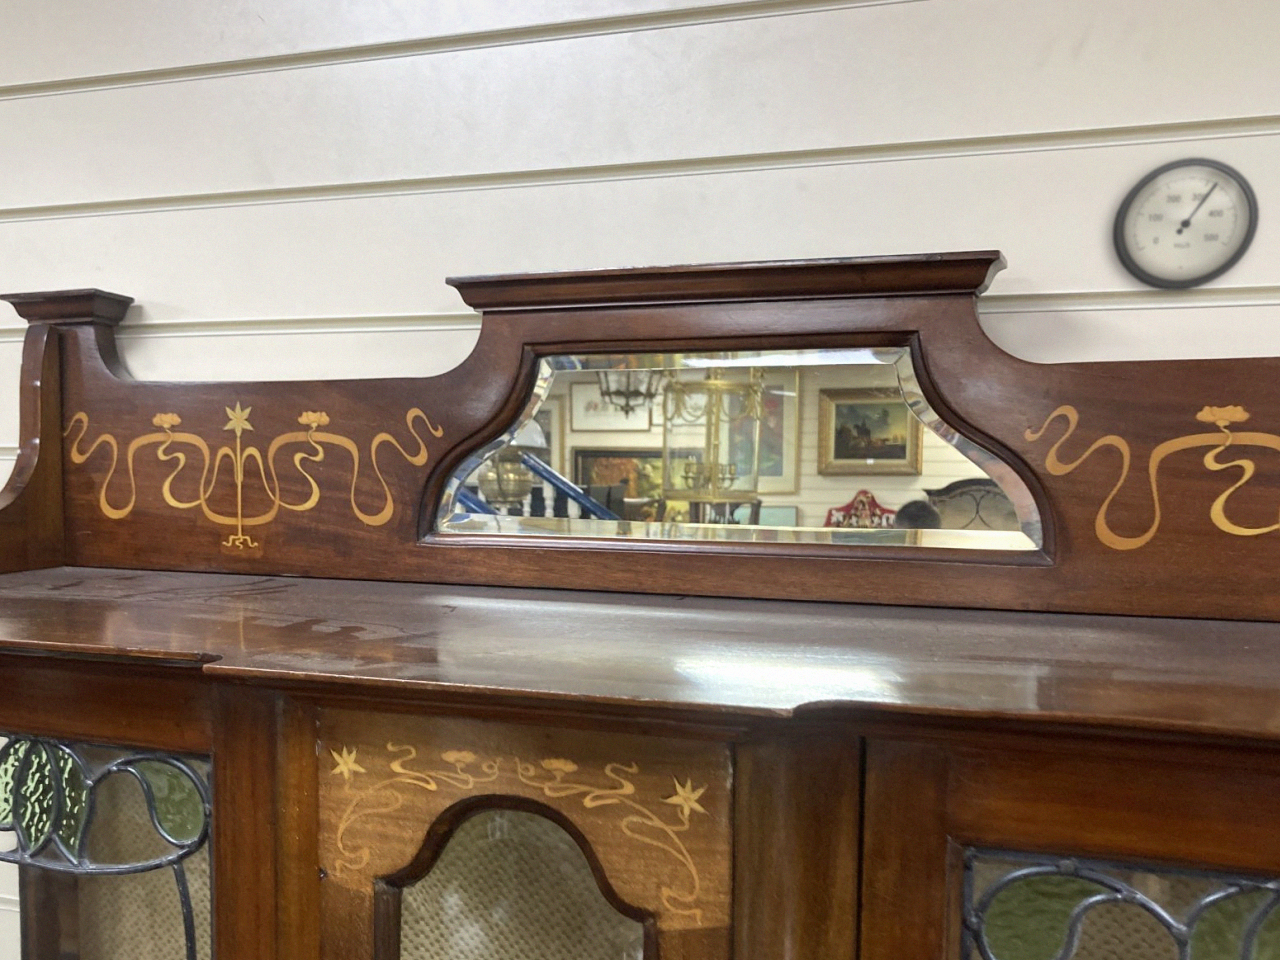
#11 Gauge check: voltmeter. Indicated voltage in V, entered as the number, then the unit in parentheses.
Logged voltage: 320 (V)
